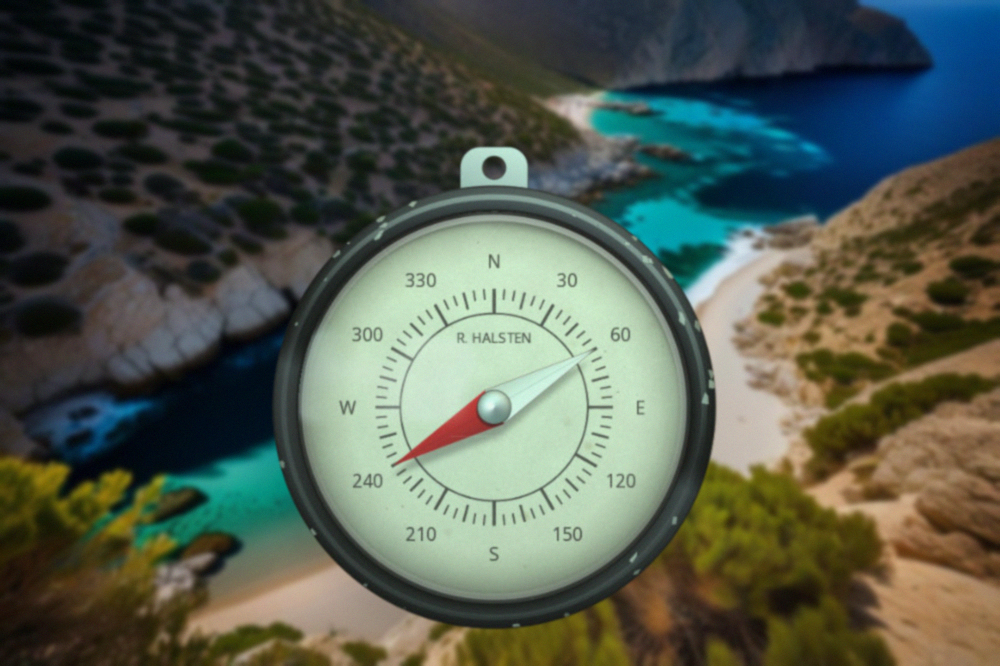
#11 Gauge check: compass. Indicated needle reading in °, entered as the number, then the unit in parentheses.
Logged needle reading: 240 (°)
